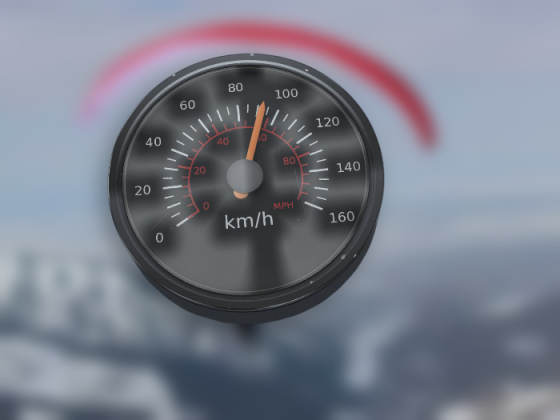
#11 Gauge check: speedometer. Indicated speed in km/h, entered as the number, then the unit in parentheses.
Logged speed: 92.5 (km/h)
